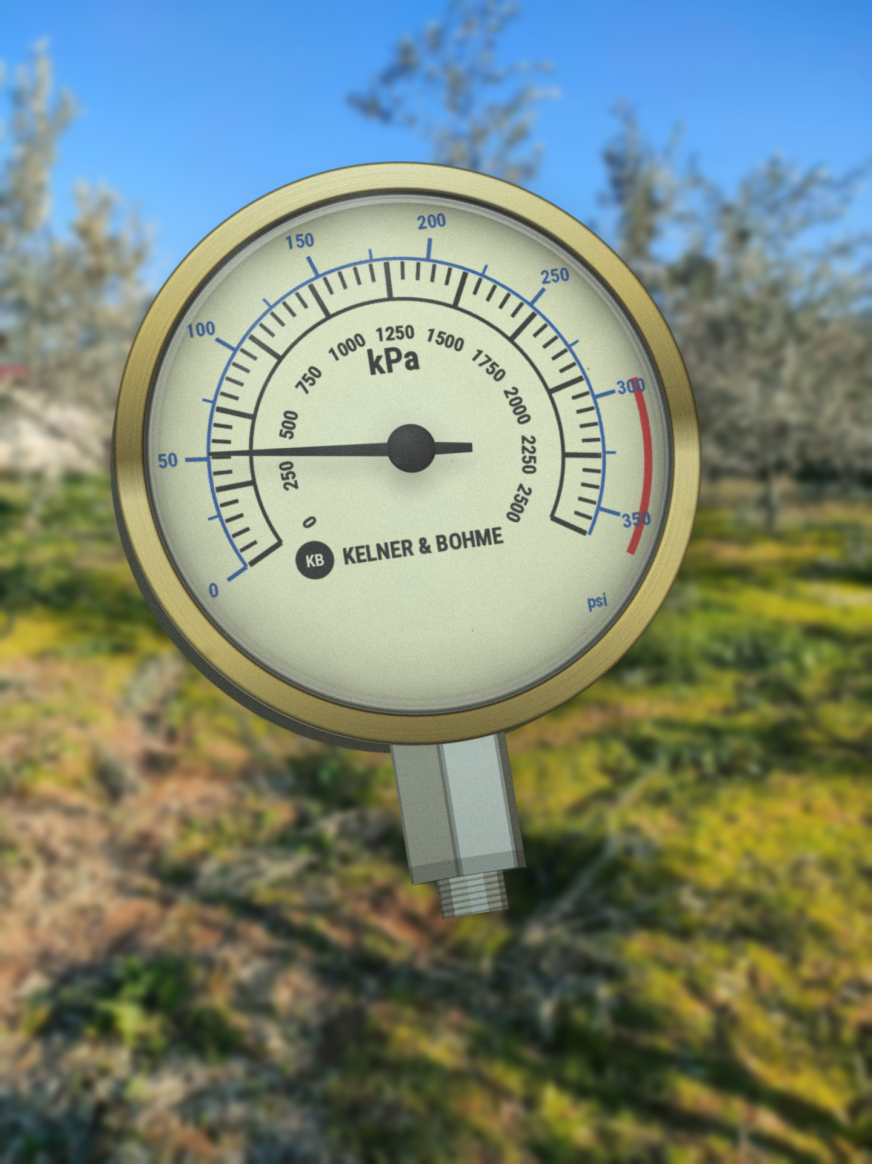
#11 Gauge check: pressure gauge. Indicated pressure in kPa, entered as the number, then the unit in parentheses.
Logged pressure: 350 (kPa)
